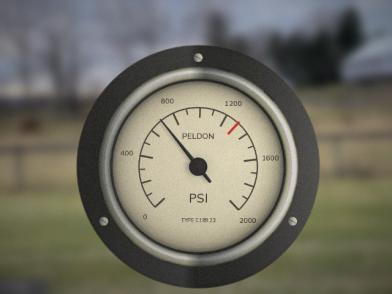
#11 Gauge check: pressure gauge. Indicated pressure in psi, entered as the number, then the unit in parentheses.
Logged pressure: 700 (psi)
